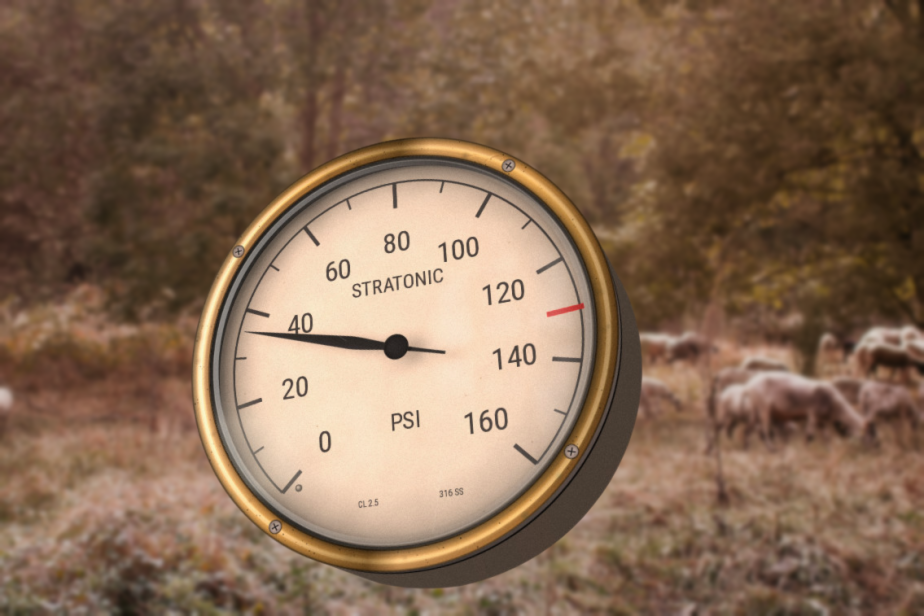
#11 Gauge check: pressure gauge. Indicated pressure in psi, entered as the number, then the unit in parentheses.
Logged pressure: 35 (psi)
